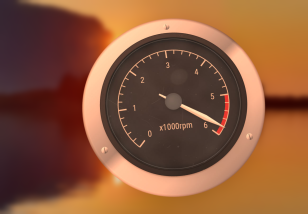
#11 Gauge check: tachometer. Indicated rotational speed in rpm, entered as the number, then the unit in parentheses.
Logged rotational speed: 5800 (rpm)
